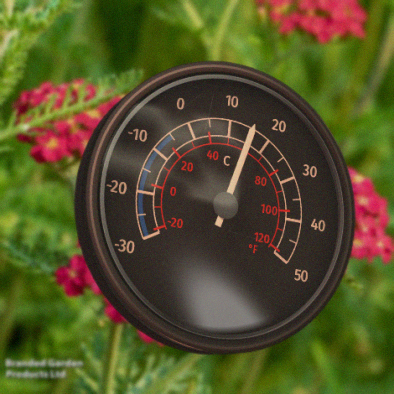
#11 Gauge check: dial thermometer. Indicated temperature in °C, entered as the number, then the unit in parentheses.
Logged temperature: 15 (°C)
